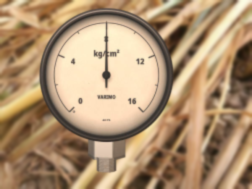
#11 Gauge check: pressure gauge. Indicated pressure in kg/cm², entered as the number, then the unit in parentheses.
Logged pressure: 8 (kg/cm²)
